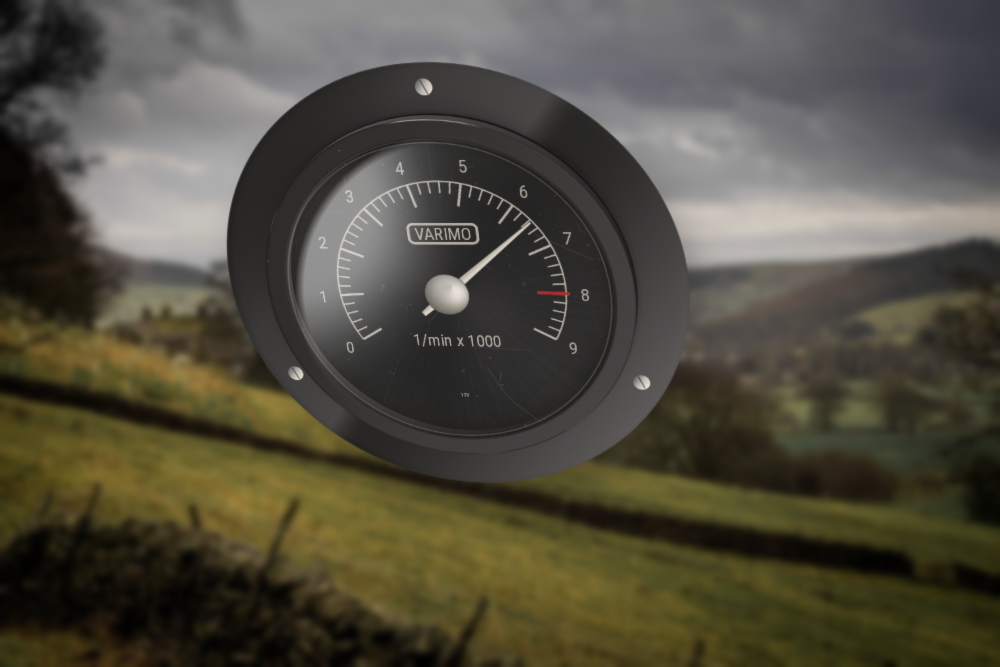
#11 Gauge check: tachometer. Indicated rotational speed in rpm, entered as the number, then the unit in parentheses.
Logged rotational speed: 6400 (rpm)
